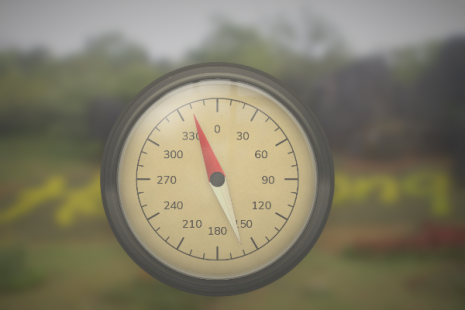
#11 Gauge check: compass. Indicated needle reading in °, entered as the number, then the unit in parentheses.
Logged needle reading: 340 (°)
